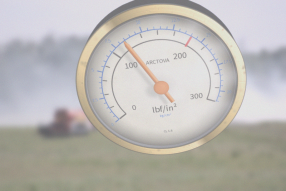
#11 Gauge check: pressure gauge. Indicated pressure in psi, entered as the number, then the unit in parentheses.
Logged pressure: 120 (psi)
